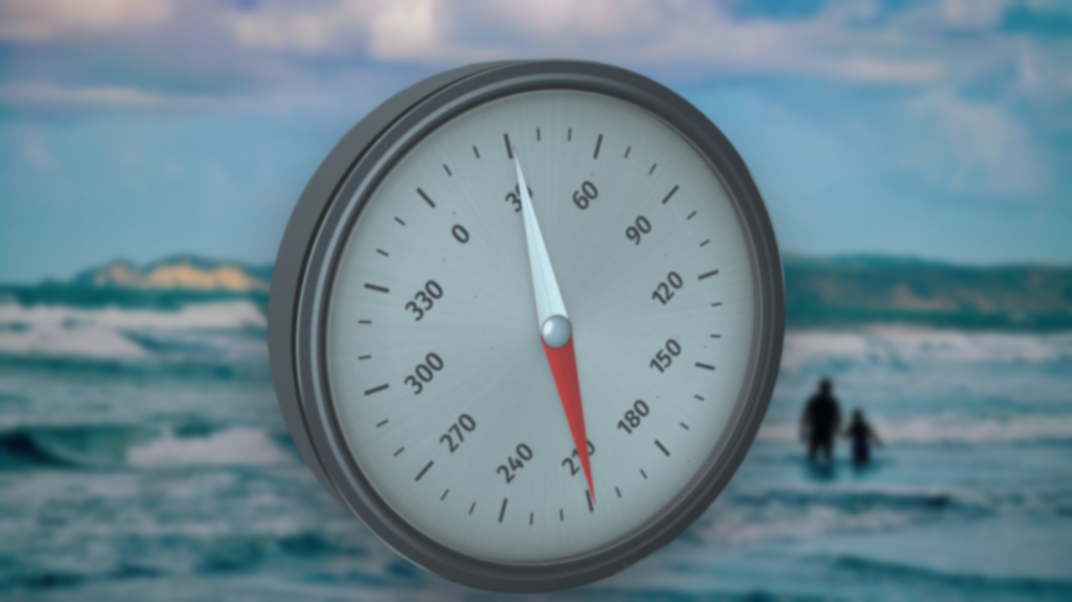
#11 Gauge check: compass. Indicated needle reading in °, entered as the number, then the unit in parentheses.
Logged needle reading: 210 (°)
